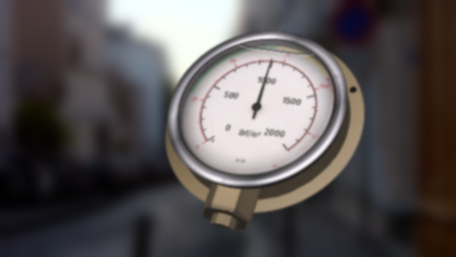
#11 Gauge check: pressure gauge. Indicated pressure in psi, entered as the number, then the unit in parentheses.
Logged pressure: 1000 (psi)
